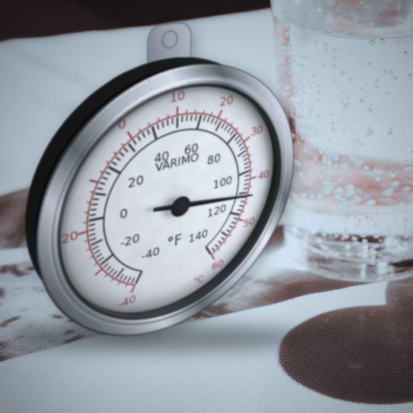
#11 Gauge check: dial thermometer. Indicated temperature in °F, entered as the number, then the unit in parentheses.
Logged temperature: 110 (°F)
